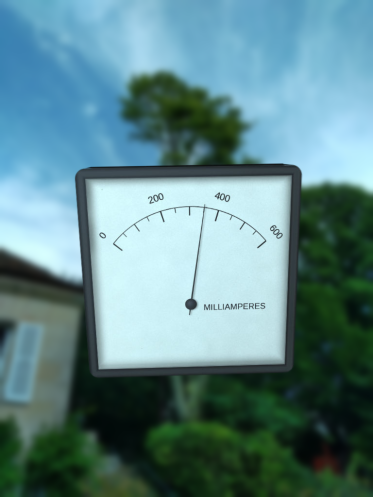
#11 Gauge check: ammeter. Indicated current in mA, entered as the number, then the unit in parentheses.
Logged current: 350 (mA)
